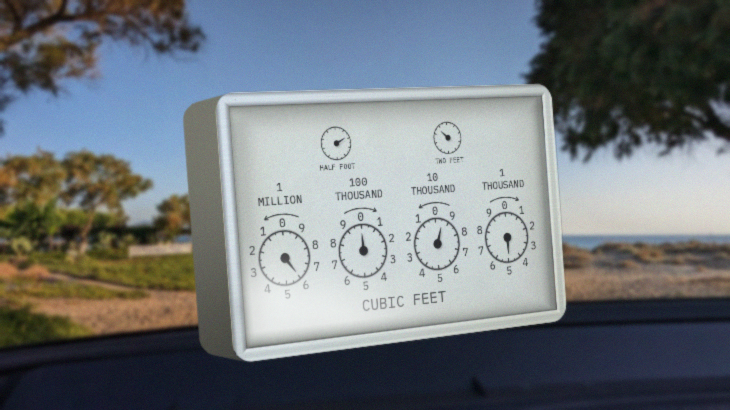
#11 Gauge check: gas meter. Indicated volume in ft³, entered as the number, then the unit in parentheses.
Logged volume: 599500 (ft³)
